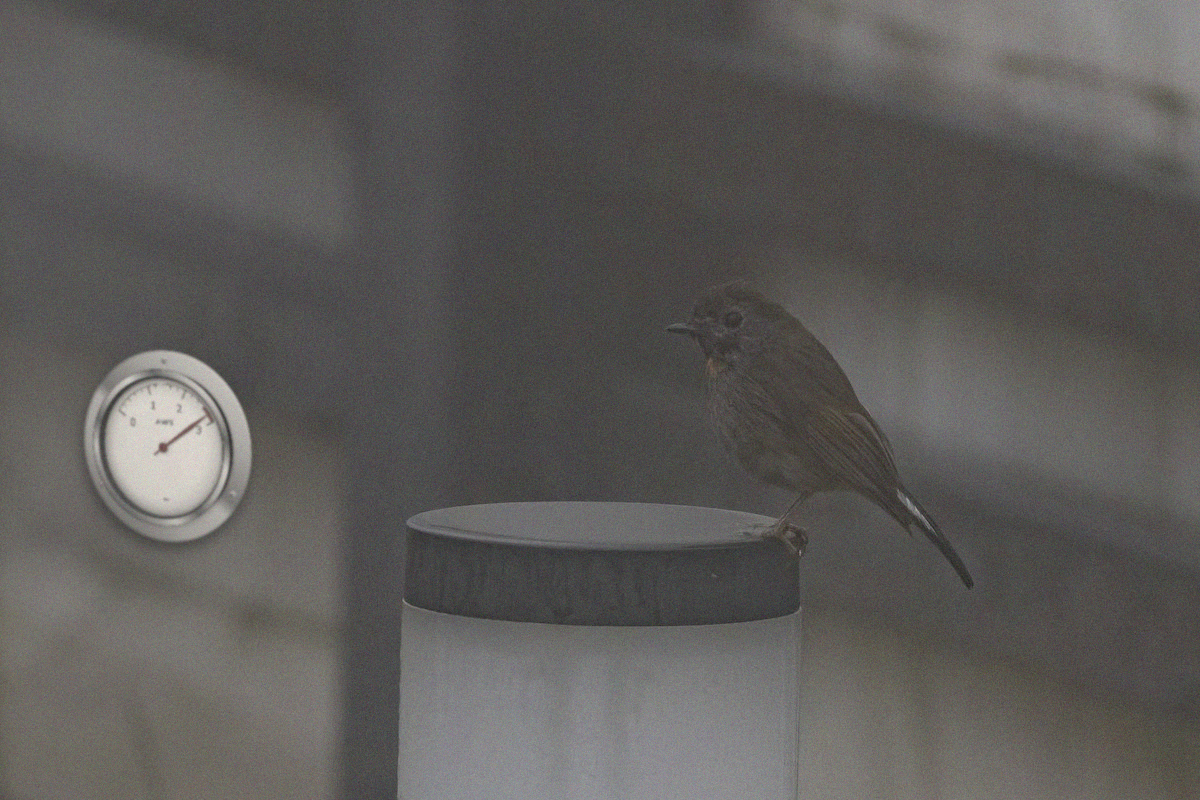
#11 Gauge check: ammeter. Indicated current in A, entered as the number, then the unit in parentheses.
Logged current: 2.8 (A)
